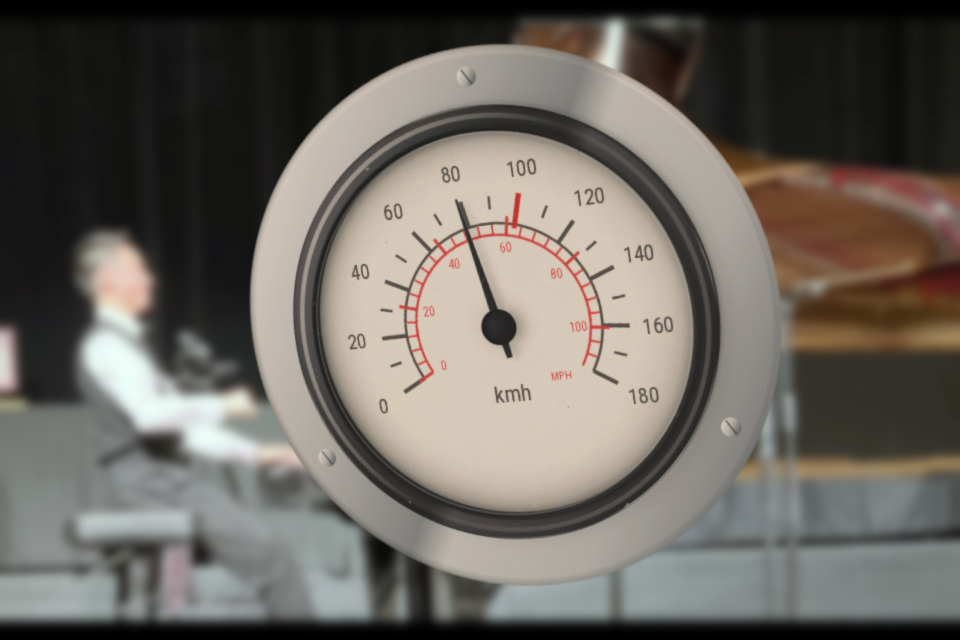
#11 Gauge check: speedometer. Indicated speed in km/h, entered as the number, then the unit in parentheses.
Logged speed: 80 (km/h)
